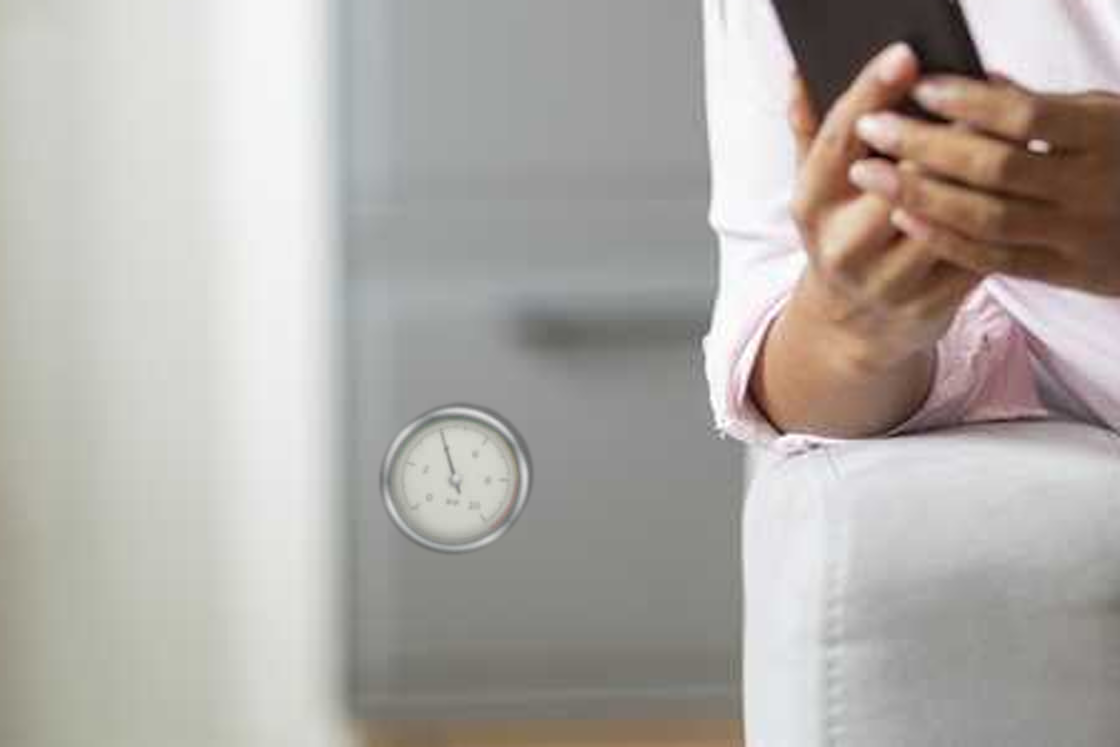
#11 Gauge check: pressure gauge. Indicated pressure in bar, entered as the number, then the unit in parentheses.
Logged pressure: 4 (bar)
